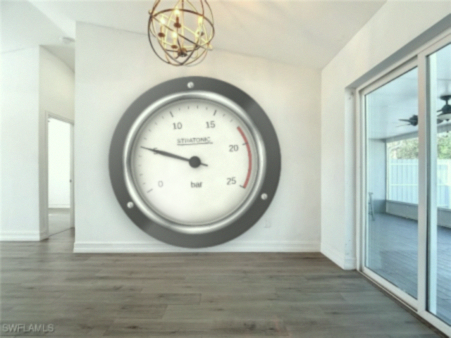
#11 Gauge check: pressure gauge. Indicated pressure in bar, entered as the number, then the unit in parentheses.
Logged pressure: 5 (bar)
